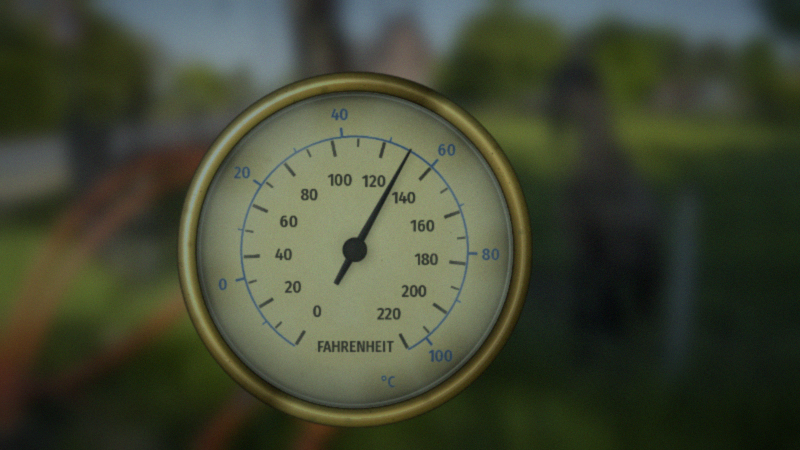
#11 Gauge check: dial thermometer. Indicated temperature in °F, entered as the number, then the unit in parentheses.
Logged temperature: 130 (°F)
